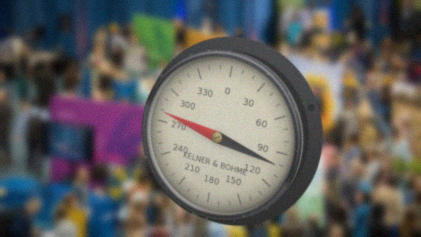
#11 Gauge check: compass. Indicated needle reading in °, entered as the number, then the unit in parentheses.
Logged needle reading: 280 (°)
